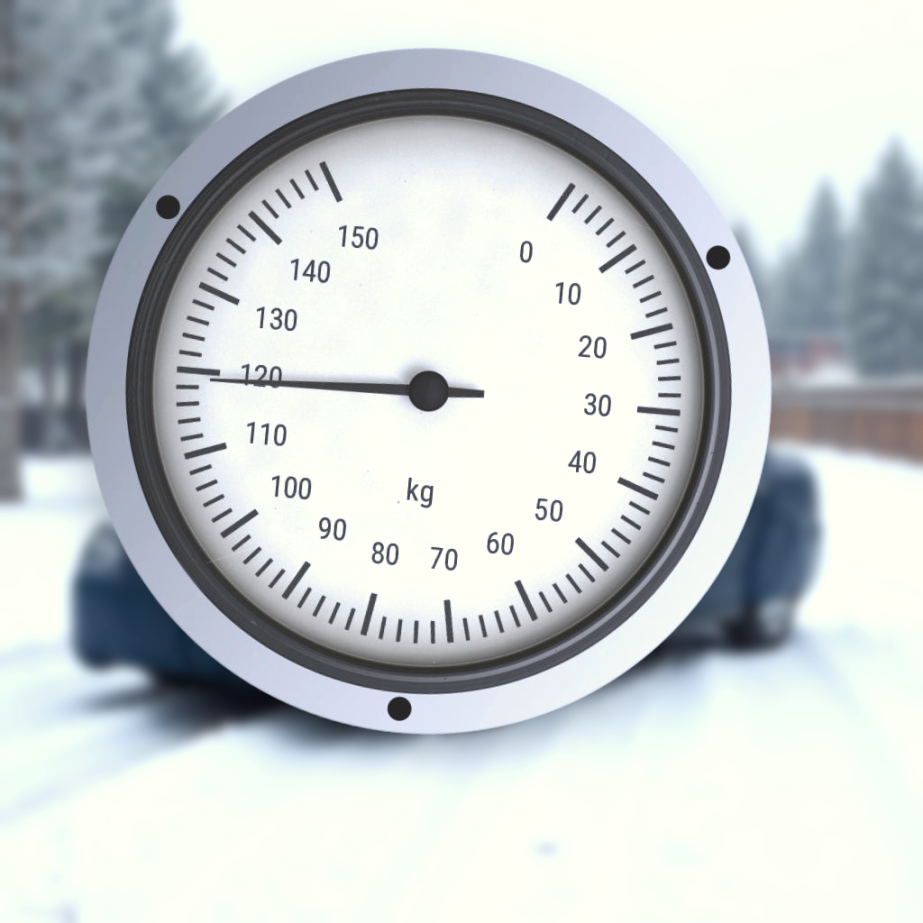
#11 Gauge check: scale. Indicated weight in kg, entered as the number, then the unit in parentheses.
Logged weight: 119 (kg)
